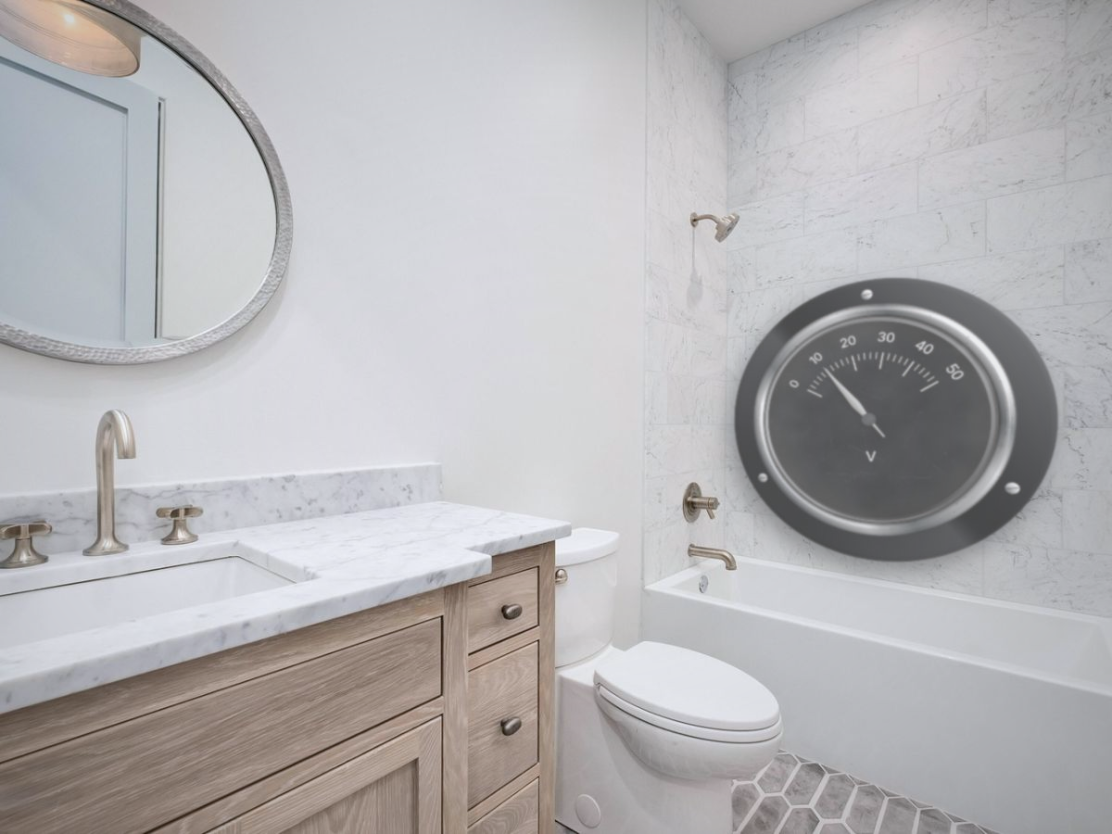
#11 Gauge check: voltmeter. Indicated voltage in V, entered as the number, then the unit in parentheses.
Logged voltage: 10 (V)
